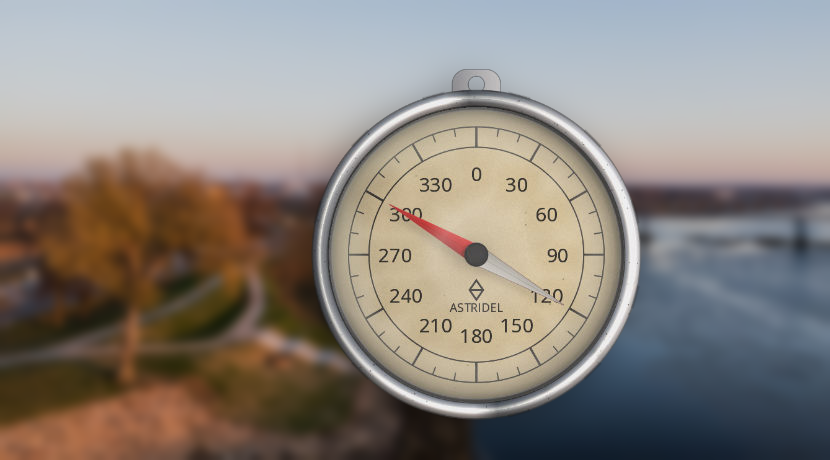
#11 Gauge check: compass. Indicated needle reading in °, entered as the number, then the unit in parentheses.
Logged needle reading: 300 (°)
